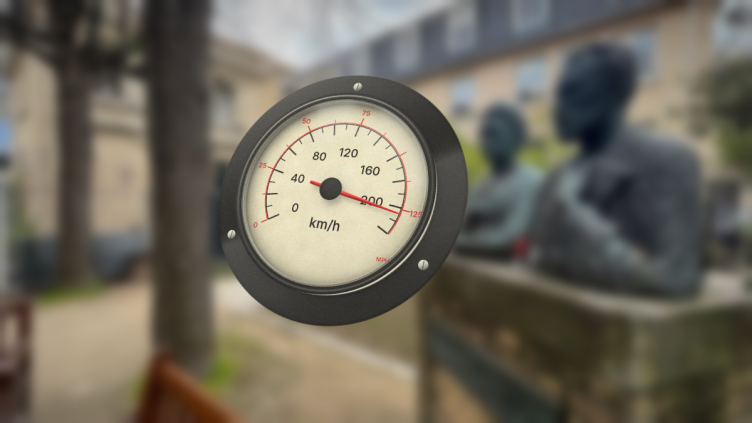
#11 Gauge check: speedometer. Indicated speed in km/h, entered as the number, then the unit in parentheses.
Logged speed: 205 (km/h)
